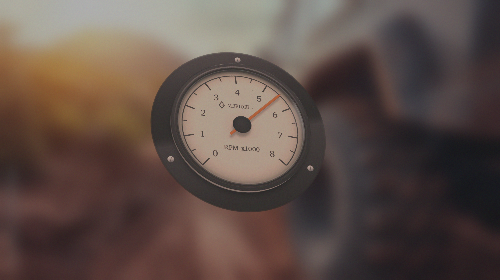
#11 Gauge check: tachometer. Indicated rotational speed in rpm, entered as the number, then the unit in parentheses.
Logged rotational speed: 5500 (rpm)
